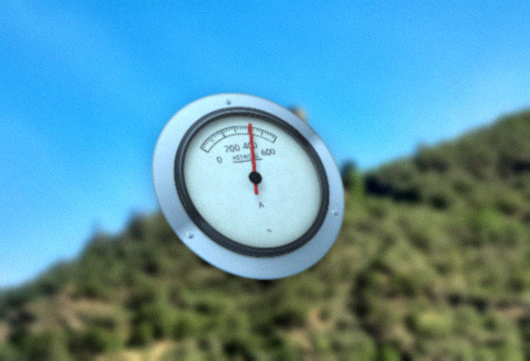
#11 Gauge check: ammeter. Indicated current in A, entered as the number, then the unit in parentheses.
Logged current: 400 (A)
